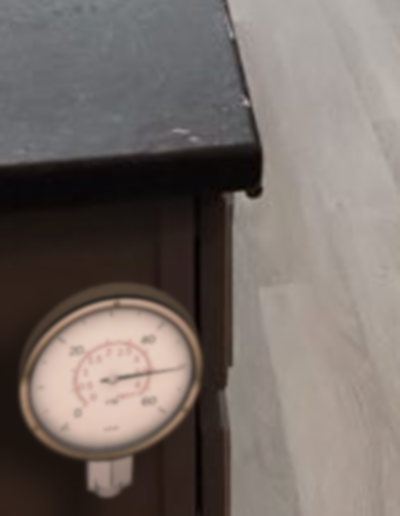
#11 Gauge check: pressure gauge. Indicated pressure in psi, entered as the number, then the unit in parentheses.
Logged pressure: 50 (psi)
